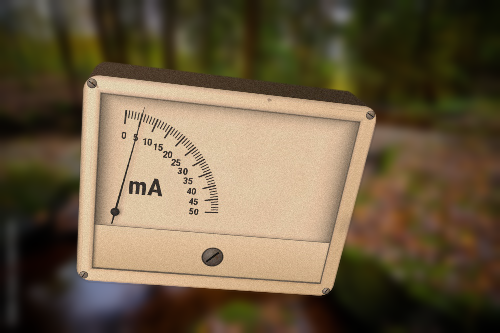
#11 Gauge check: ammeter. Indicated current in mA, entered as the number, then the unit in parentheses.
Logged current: 5 (mA)
